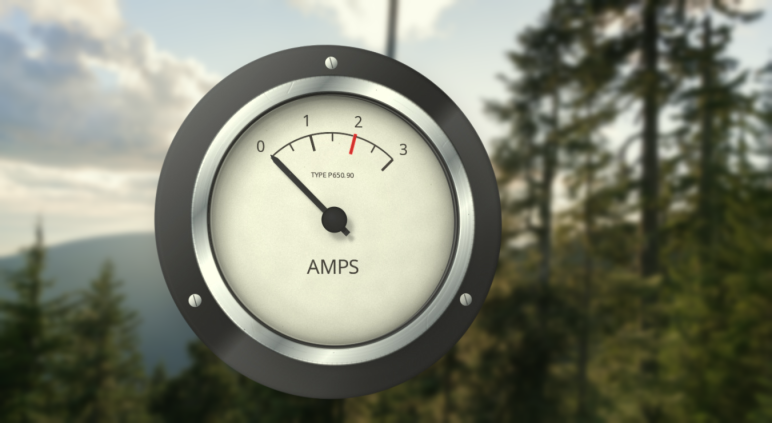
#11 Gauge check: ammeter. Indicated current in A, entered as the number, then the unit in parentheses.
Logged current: 0 (A)
